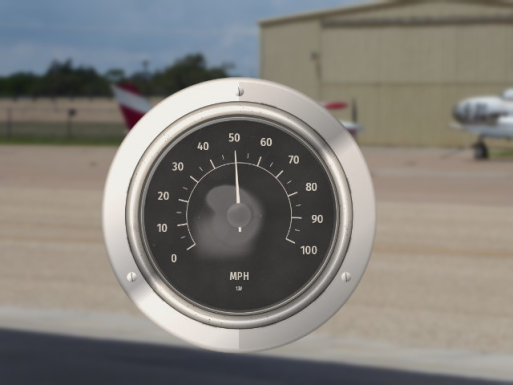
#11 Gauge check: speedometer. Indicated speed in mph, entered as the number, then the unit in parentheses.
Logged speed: 50 (mph)
